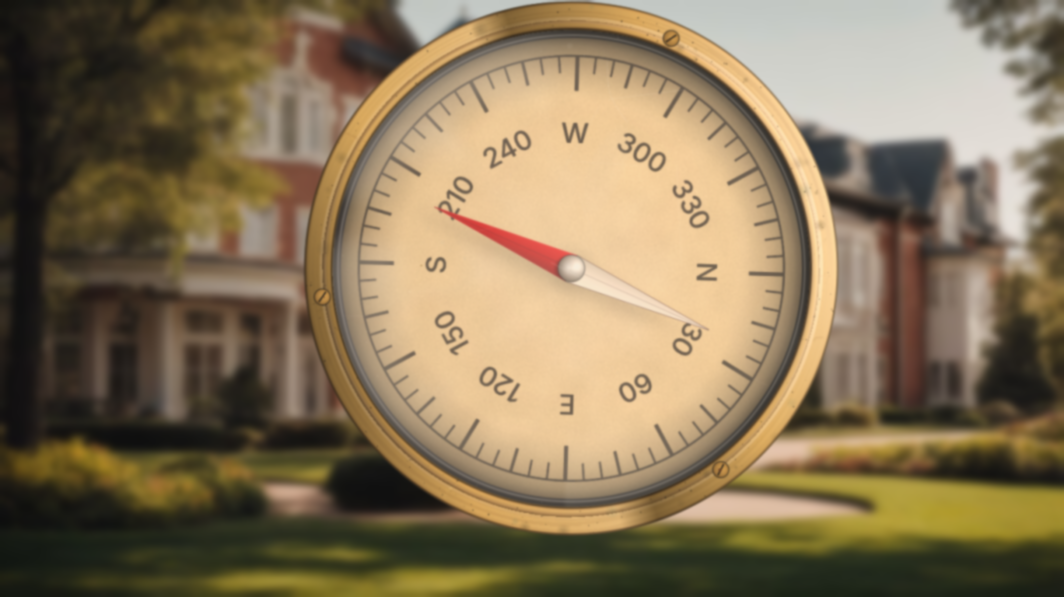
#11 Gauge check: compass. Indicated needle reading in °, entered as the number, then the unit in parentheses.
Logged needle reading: 202.5 (°)
